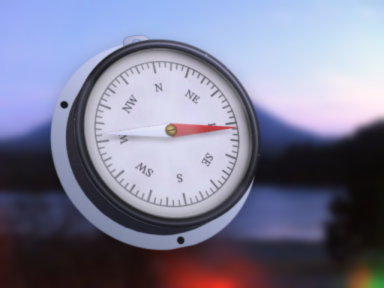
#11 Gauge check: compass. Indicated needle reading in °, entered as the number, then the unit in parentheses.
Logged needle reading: 95 (°)
